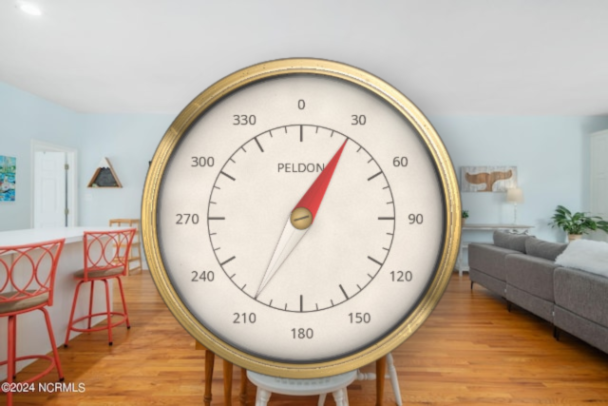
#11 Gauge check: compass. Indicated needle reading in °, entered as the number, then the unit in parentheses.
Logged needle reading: 30 (°)
